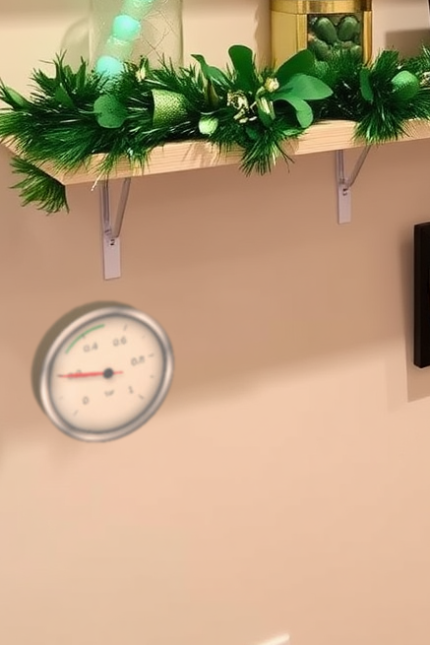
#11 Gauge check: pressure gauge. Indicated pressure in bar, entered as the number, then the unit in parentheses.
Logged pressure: 0.2 (bar)
